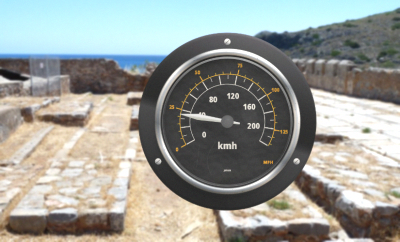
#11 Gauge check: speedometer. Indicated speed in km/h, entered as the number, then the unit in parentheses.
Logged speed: 35 (km/h)
